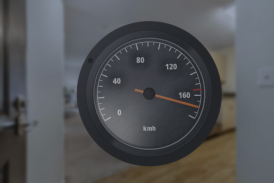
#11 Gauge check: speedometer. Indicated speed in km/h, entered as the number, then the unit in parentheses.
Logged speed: 170 (km/h)
